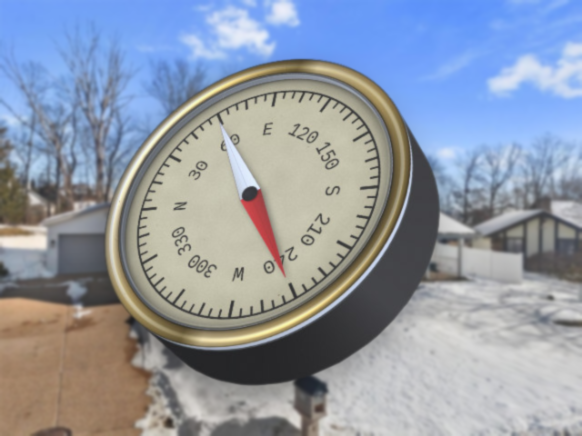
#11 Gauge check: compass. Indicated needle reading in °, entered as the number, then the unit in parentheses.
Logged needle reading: 240 (°)
